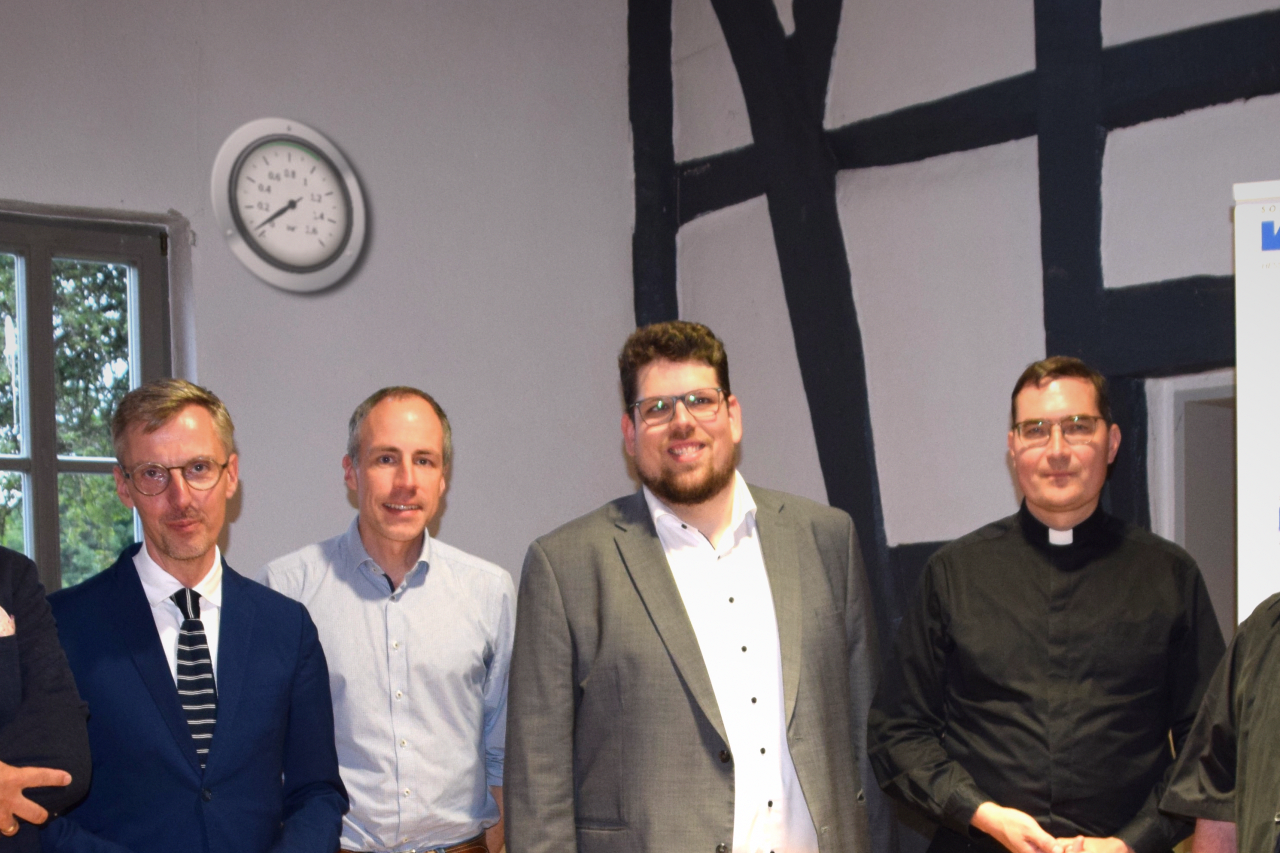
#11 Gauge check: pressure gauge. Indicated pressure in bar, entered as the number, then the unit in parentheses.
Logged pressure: 0.05 (bar)
